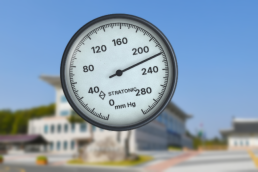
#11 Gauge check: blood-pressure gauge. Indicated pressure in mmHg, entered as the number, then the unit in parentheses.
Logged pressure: 220 (mmHg)
